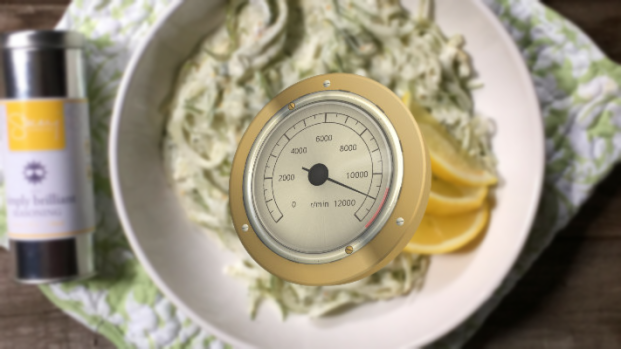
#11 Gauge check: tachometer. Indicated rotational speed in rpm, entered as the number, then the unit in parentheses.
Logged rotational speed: 11000 (rpm)
